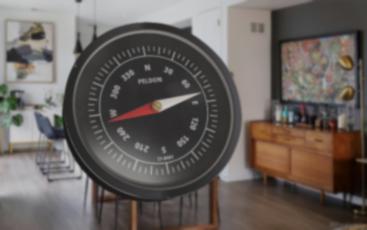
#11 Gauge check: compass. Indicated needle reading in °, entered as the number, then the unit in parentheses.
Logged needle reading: 260 (°)
